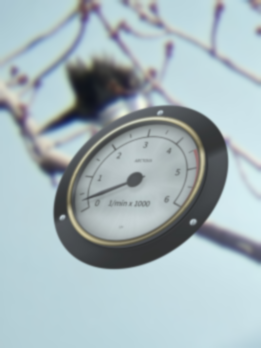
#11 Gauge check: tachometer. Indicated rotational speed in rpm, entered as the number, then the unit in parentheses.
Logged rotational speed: 250 (rpm)
